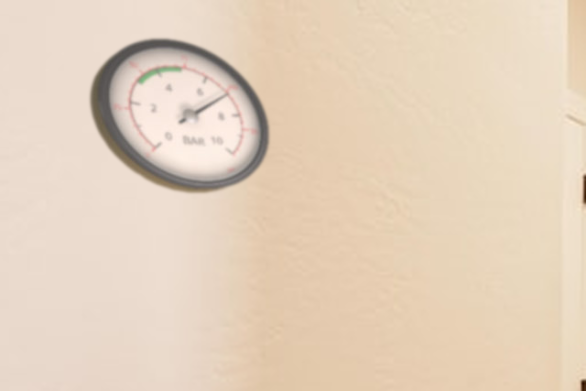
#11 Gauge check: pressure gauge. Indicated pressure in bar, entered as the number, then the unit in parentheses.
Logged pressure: 7 (bar)
